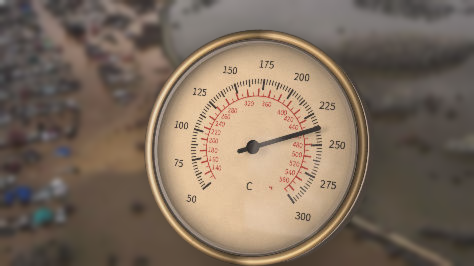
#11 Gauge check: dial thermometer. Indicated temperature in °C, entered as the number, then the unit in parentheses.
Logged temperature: 237.5 (°C)
